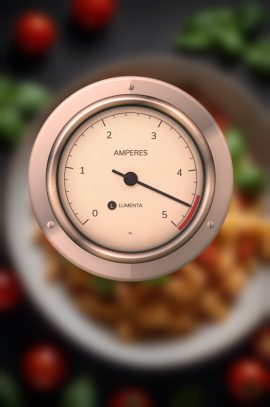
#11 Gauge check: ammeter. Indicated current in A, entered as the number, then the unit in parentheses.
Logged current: 4.6 (A)
